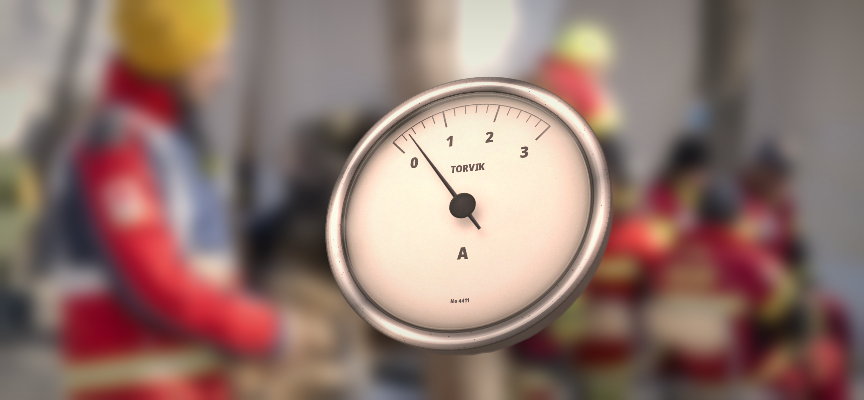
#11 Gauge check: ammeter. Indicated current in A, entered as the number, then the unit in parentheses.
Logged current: 0.3 (A)
